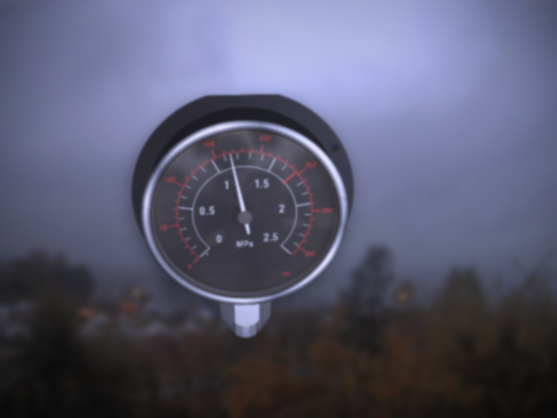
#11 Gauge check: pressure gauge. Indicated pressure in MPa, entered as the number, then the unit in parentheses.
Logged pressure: 1.15 (MPa)
